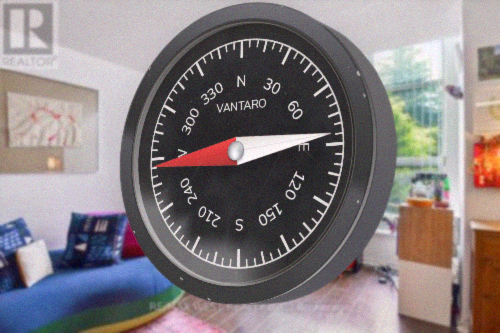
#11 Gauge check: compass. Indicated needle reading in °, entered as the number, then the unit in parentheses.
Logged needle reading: 265 (°)
